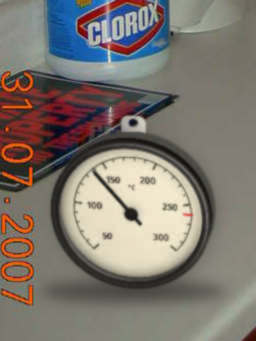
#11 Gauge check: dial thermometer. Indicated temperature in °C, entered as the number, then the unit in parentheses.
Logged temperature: 140 (°C)
